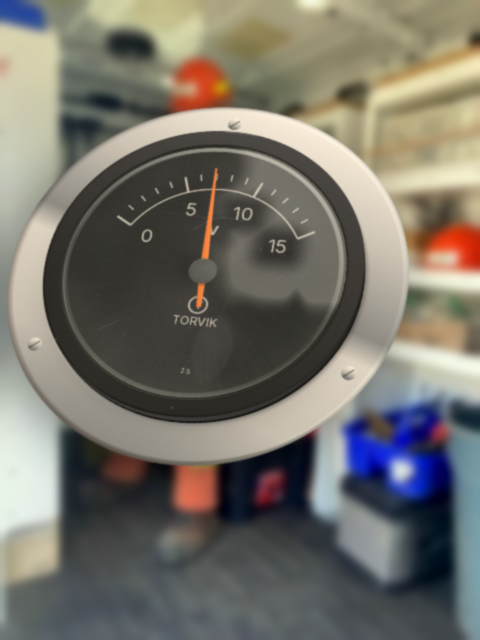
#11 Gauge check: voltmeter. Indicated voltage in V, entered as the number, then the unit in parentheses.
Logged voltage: 7 (V)
